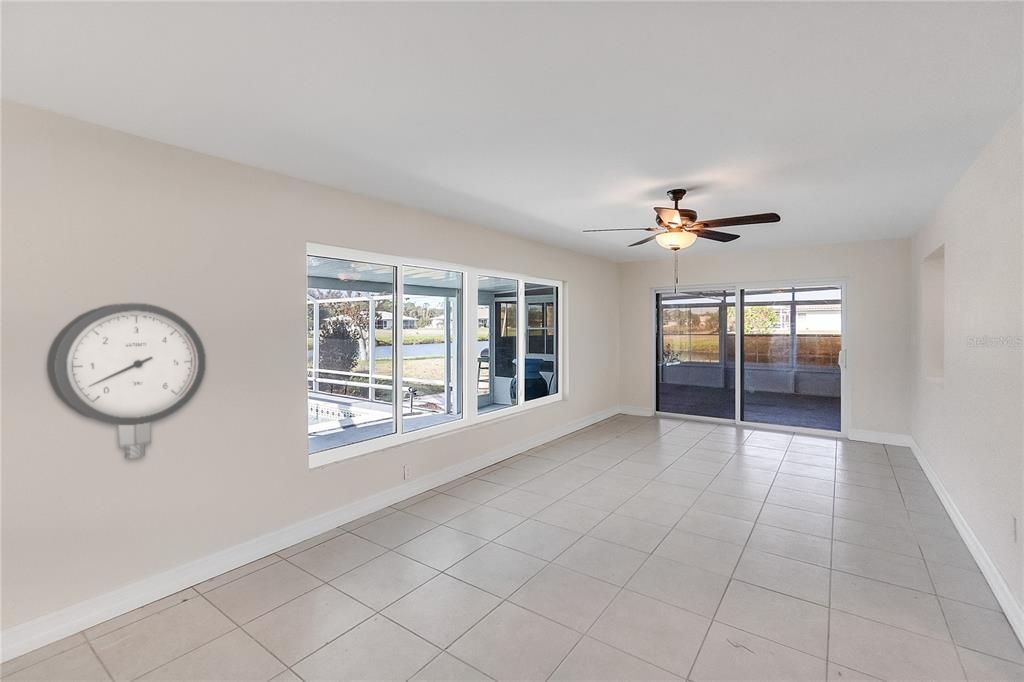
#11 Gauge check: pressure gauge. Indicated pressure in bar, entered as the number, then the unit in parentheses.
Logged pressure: 0.4 (bar)
